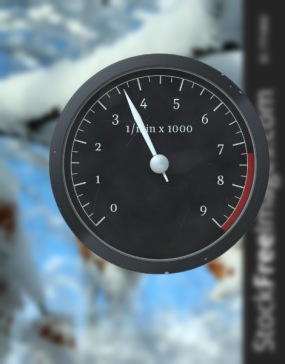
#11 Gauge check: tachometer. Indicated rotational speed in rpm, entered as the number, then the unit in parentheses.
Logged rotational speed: 3625 (rpm)
